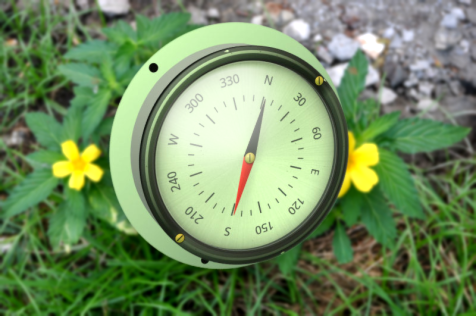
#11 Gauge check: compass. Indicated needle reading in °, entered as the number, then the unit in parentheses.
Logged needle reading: 180 (°)
